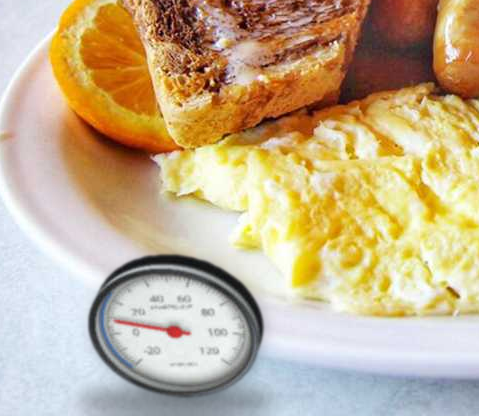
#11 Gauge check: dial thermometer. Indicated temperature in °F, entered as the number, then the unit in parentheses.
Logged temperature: 10 (°F)
